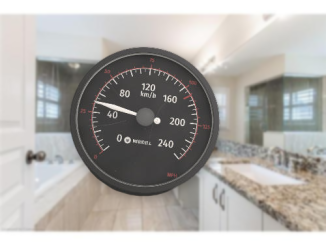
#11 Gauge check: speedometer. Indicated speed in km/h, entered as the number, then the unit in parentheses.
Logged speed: 50 (km/h)
